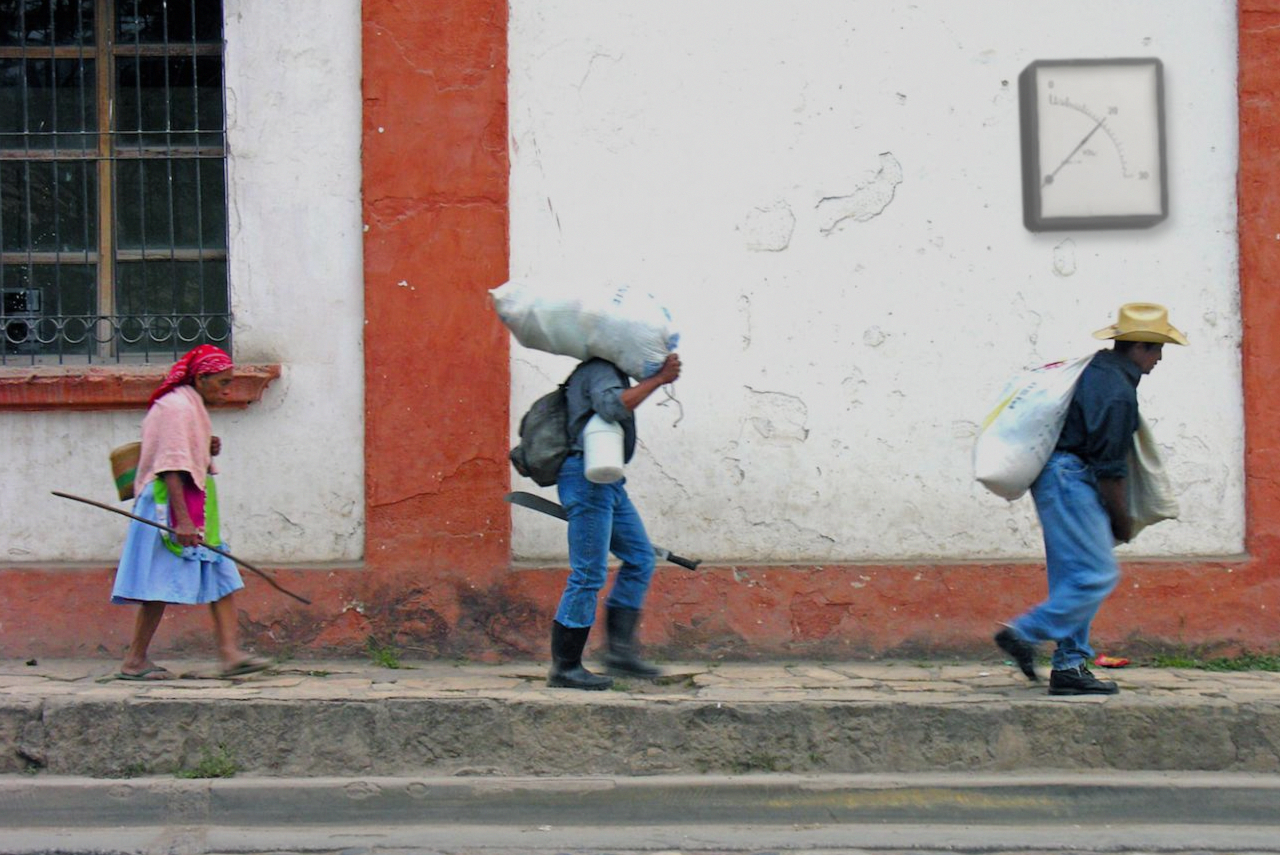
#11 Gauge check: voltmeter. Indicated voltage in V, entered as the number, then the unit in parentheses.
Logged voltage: 20 (V)
